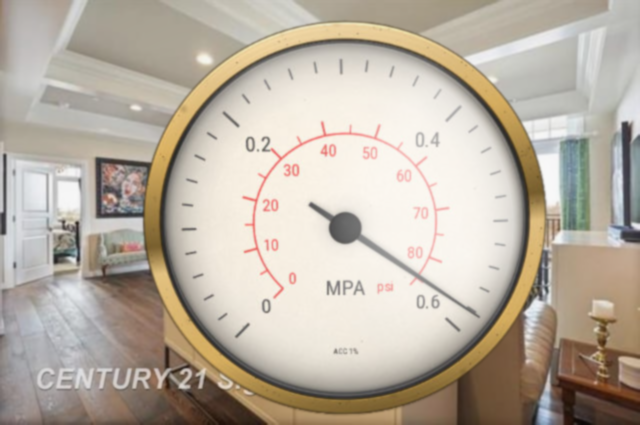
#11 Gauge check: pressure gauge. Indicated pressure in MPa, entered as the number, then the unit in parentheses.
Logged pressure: 0.58 (MPa)
